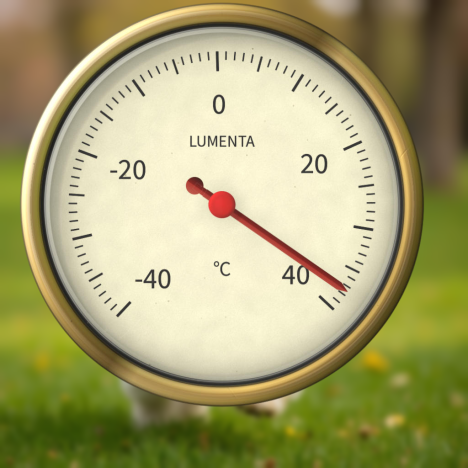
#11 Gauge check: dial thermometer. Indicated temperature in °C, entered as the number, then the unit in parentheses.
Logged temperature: 37.5 (°C)
